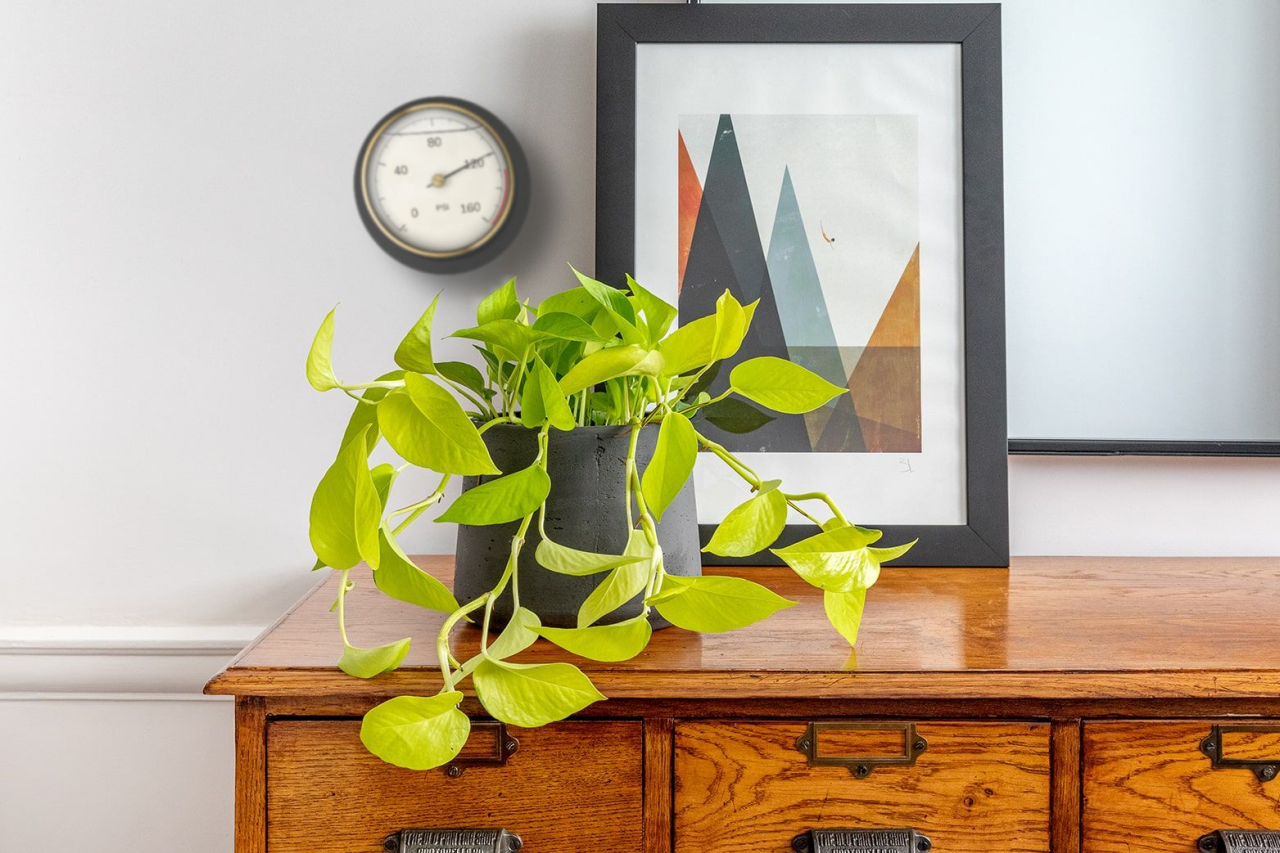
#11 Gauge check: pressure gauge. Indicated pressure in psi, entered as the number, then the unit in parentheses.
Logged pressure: 120 (psi)
